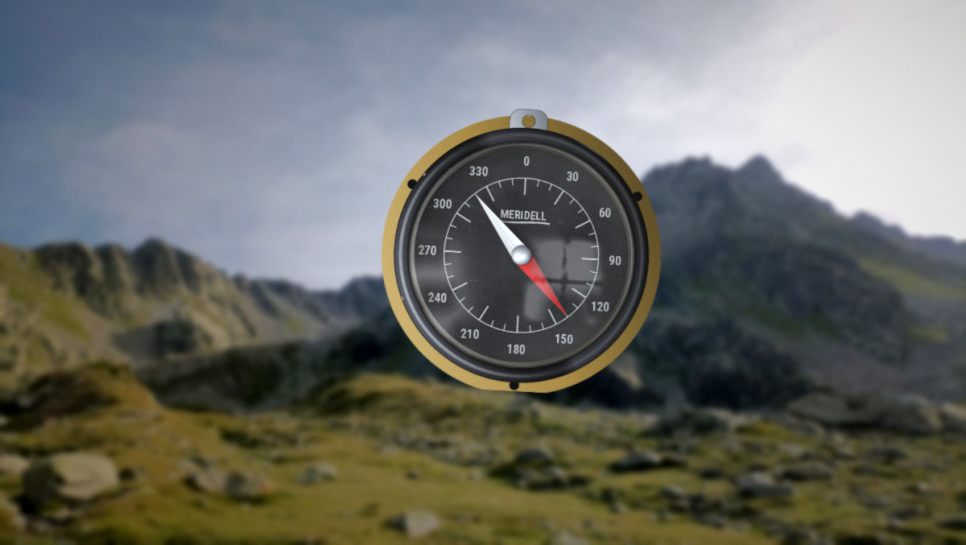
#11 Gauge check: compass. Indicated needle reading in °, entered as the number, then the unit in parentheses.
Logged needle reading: 140 (°)
